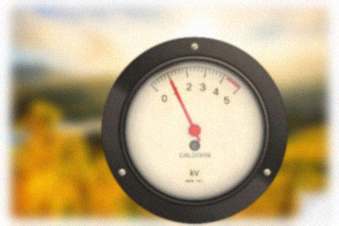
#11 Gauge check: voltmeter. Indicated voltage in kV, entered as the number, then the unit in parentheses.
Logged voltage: 1 (kV)
